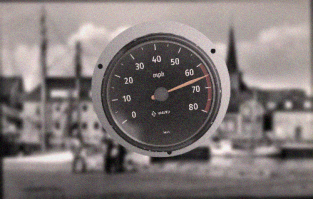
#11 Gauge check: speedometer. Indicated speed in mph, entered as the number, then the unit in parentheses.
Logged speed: 65 (mph)
